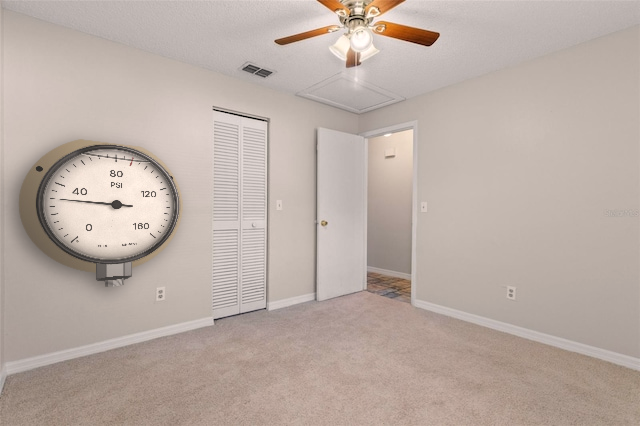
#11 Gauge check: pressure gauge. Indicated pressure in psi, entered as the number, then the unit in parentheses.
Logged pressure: 30 (psi)
